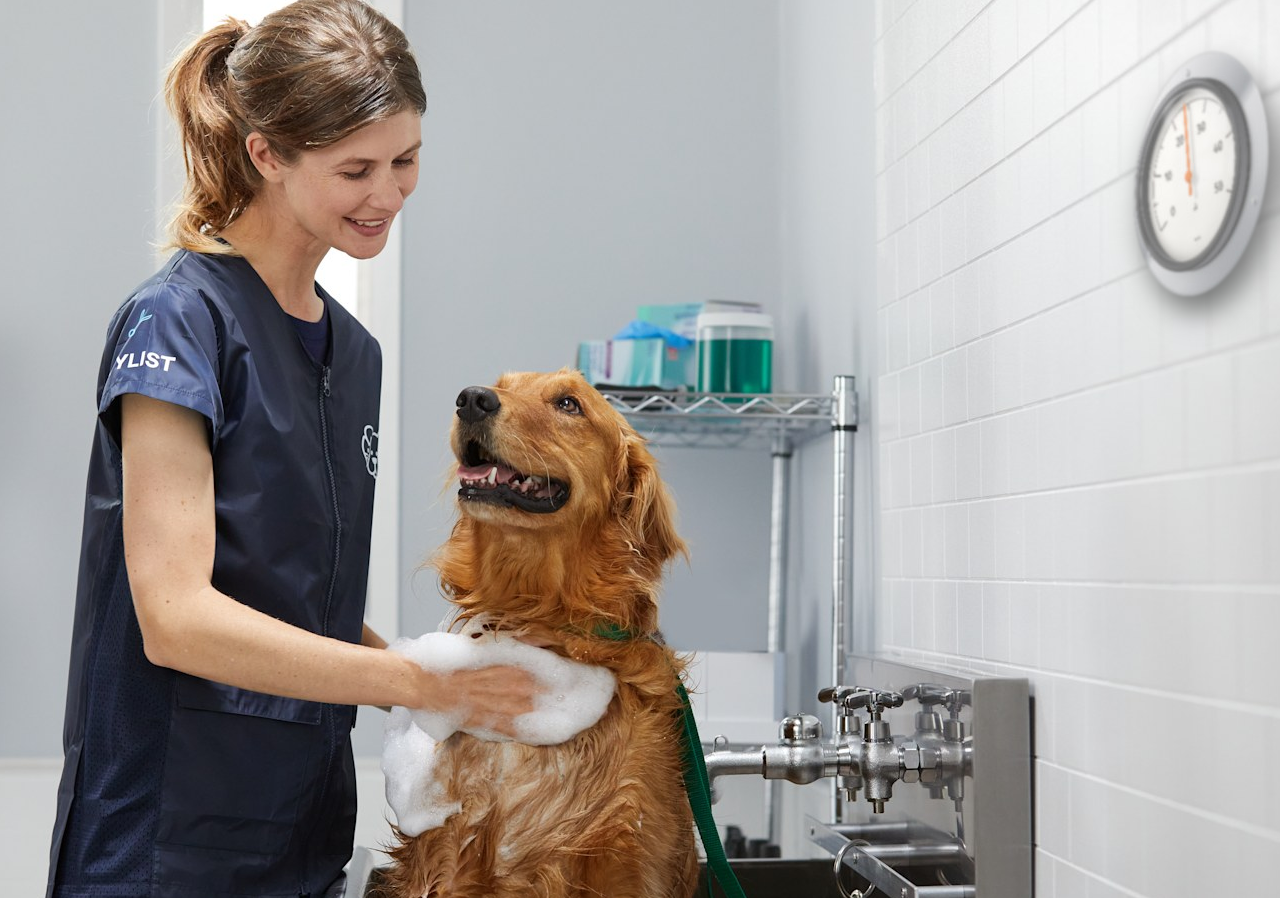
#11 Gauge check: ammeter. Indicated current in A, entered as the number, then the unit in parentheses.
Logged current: 25 (A)
